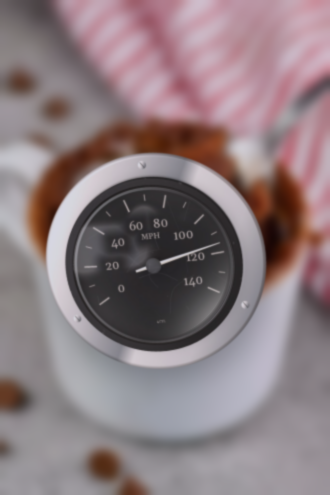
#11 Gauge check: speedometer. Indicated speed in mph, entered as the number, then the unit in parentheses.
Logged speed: 115 (mph)
